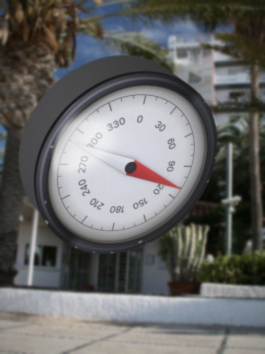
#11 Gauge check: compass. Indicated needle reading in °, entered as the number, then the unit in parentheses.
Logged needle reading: 110 (°)
